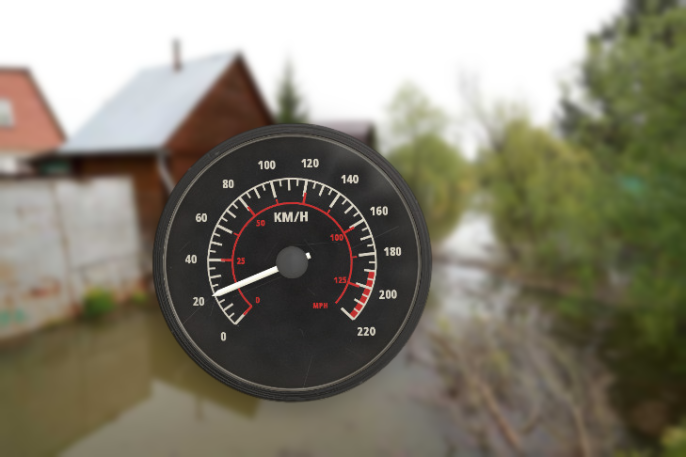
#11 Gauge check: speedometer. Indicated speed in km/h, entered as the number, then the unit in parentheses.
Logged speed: 20 (km/h)
